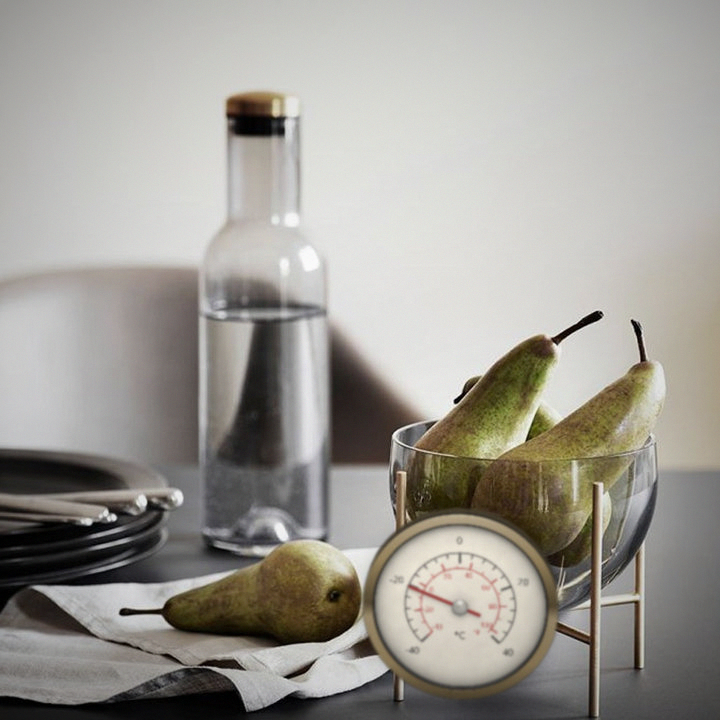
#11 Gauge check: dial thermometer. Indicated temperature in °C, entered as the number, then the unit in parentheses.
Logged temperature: -20 (°C)
